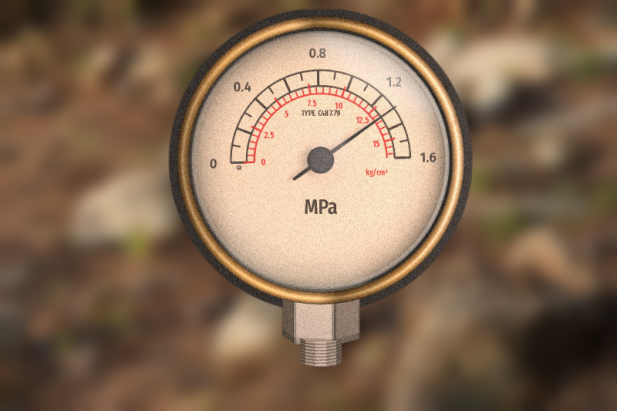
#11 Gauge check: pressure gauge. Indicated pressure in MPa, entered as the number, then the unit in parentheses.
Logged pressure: 1.3 (MPa)
